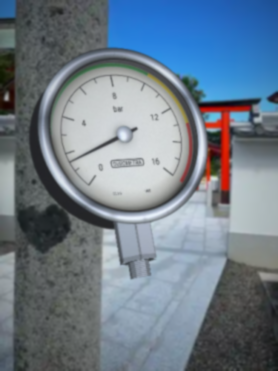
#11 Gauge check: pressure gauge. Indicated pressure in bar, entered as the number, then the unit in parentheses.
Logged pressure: 1.5 (bar)
